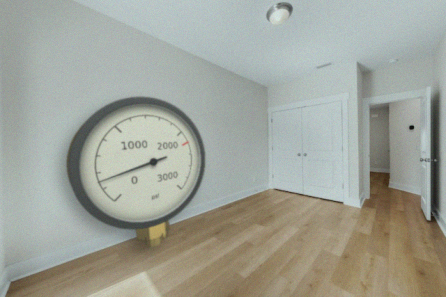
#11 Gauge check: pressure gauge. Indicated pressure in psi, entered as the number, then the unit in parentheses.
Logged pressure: 300 (psi)
